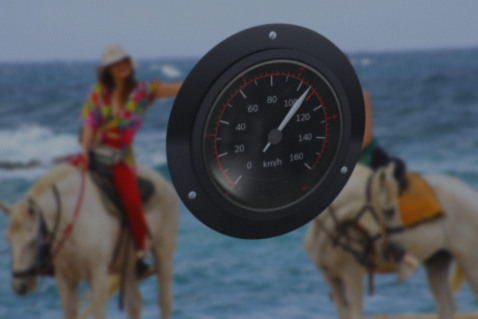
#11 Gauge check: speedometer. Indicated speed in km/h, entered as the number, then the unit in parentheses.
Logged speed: 105 (km/h)
